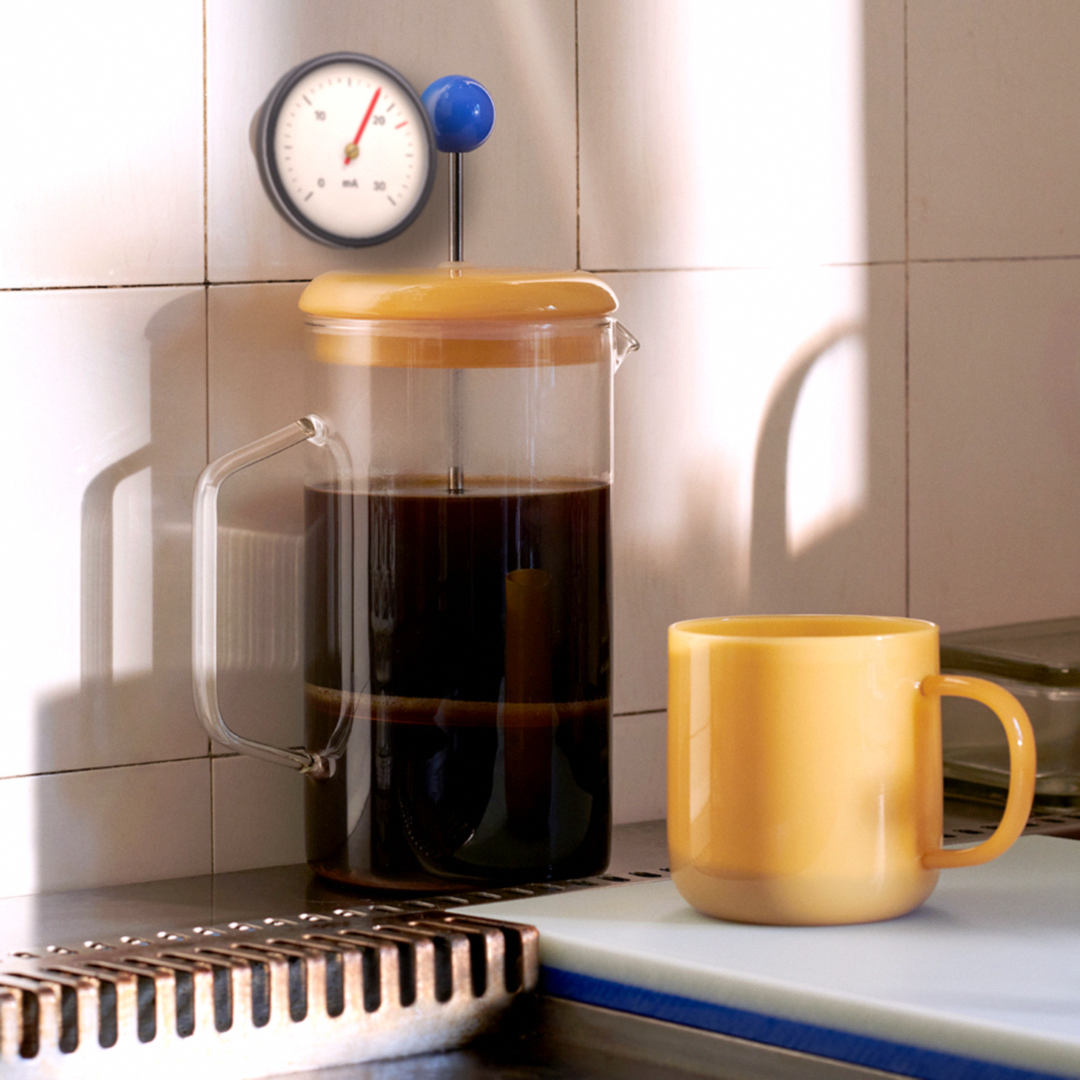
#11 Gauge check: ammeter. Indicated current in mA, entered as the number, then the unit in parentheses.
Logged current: 18 (mA)
